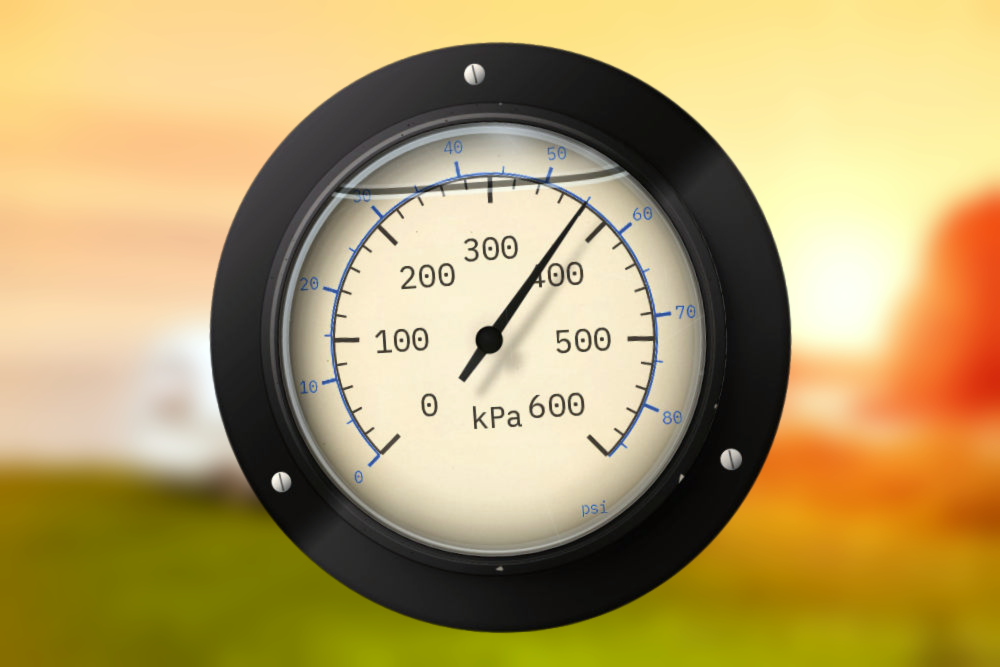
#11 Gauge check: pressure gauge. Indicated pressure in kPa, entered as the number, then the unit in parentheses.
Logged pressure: 380 (kPa)
